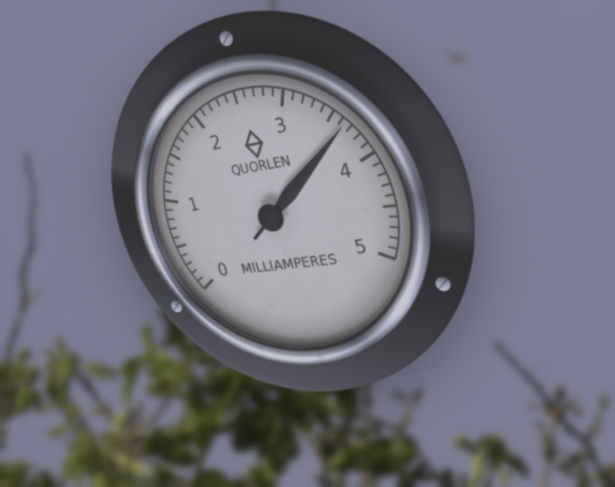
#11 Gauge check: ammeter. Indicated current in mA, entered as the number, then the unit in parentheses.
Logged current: 3.65 (mA)
